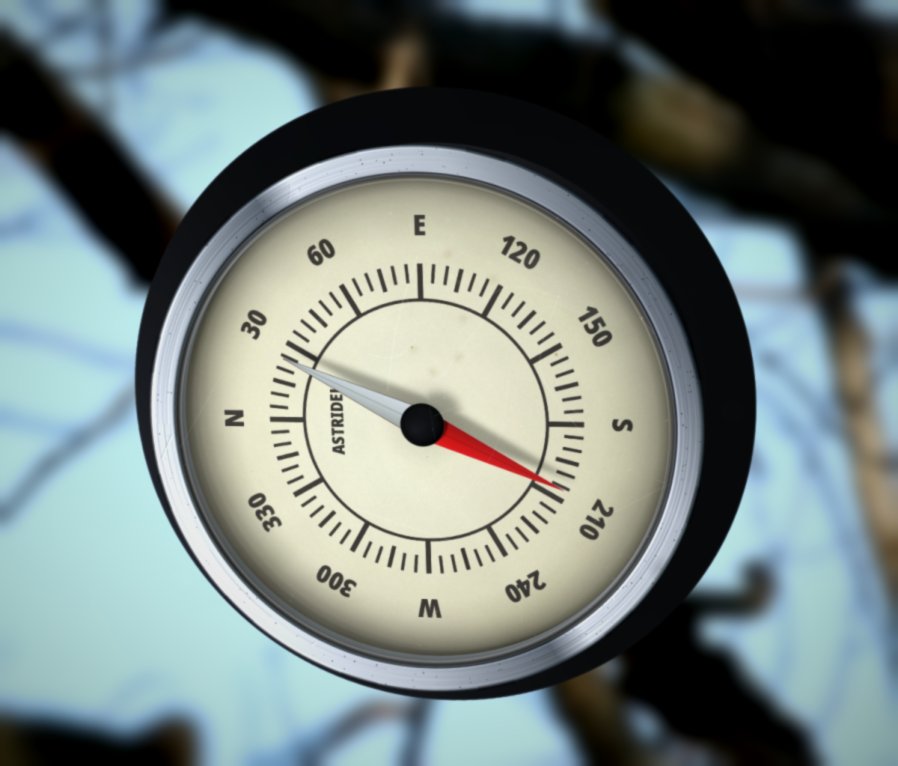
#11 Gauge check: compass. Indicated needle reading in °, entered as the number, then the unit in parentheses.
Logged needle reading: 205 (°)
